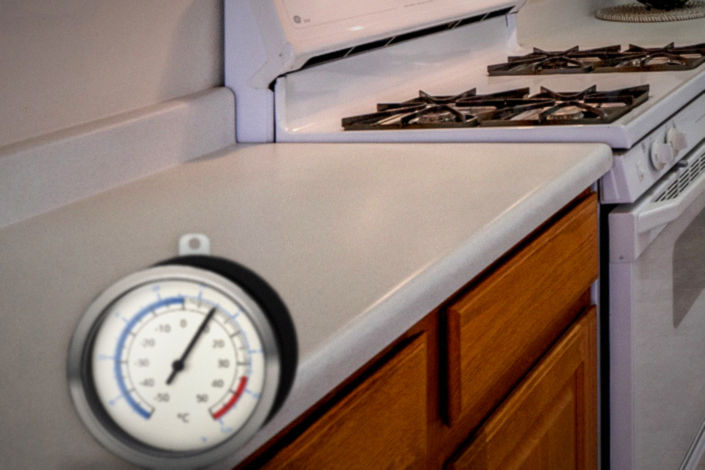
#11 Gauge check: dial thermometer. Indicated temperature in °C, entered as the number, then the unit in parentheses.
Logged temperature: 10 (°C)
